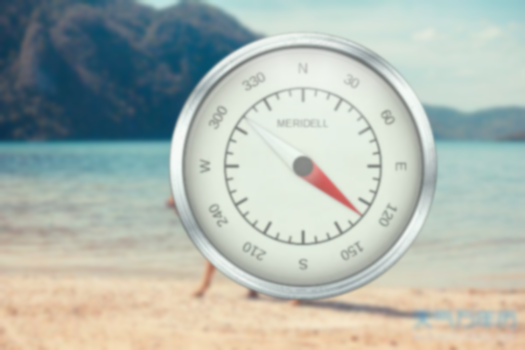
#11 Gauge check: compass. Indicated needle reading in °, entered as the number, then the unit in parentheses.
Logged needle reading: 130 (°)
